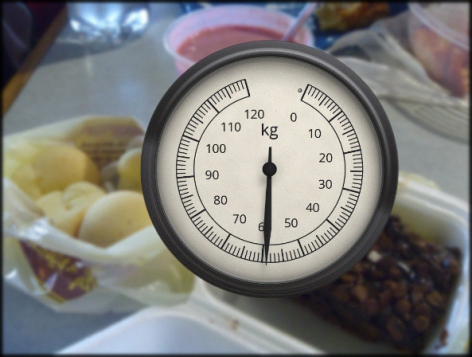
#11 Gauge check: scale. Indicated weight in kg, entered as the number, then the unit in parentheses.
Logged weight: 59 (kg)
